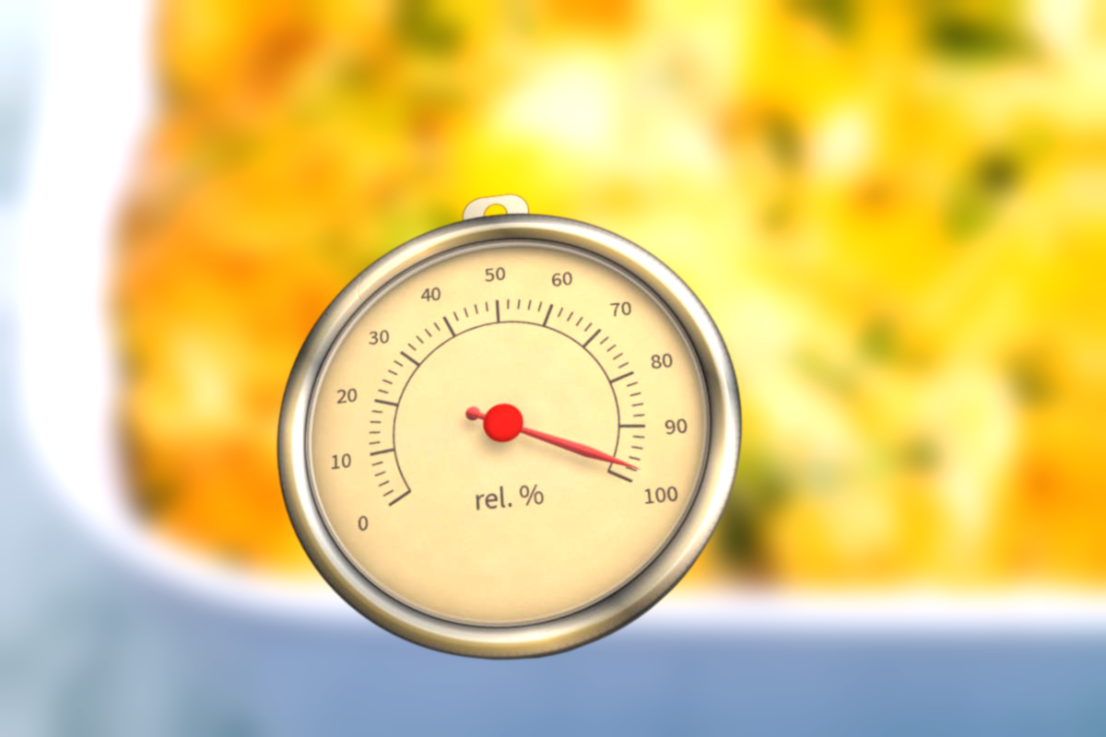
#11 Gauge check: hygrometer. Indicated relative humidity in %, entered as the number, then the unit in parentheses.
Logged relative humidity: 98 (%)
